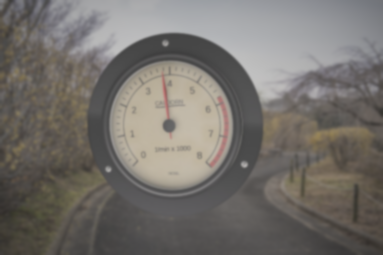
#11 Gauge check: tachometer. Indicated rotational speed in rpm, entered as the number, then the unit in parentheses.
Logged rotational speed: 3800 (rpm)
